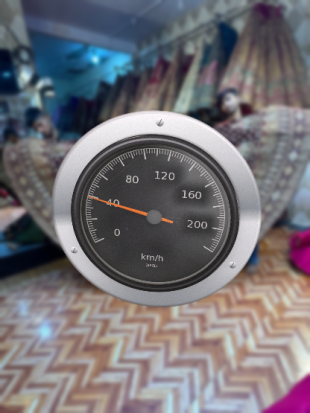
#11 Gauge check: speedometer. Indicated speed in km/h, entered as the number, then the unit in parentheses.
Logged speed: 40 (km/h)
